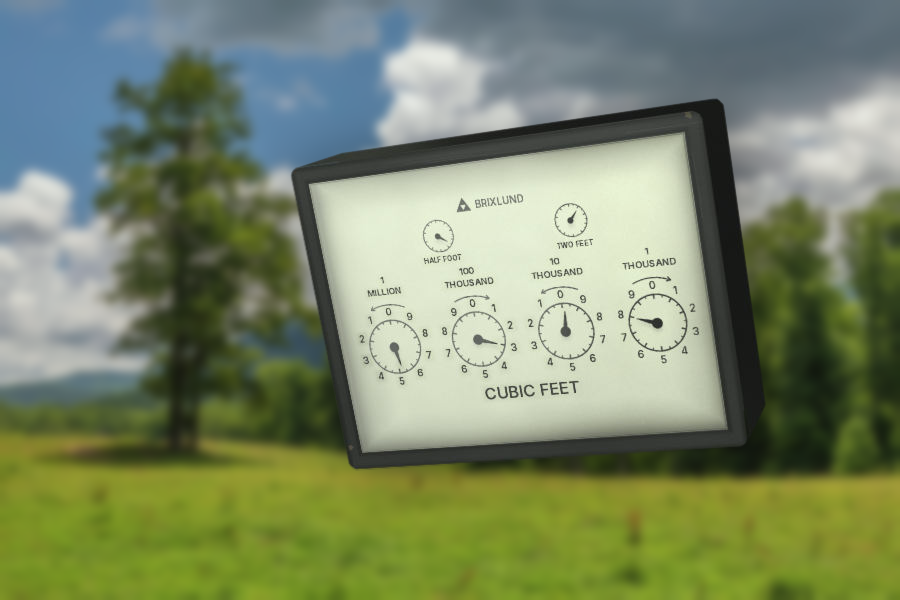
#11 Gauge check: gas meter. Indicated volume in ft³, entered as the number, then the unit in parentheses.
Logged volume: 529800 (ft³)
